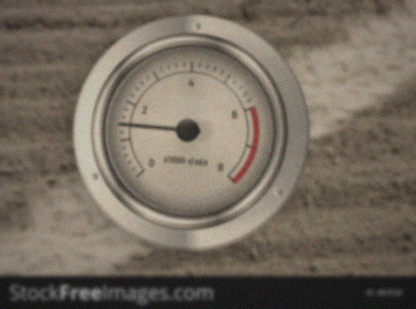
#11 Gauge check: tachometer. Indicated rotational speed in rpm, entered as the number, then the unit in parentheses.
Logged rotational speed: 1400 (rpm)
